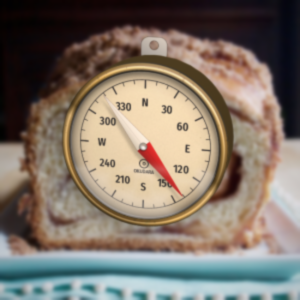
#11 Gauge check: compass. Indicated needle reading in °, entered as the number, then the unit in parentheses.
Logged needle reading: 140 (°)
